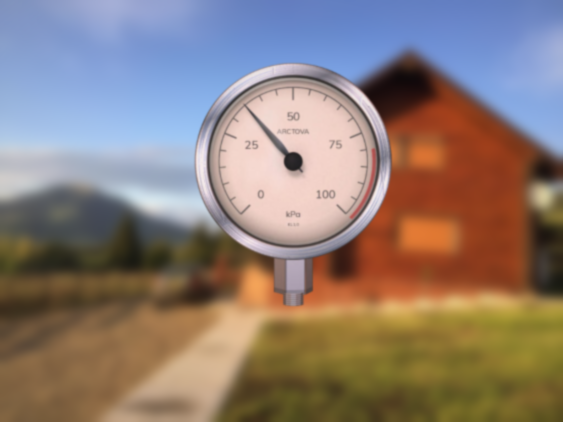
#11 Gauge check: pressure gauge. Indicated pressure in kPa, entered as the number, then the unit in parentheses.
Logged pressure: 35 (kPa)
